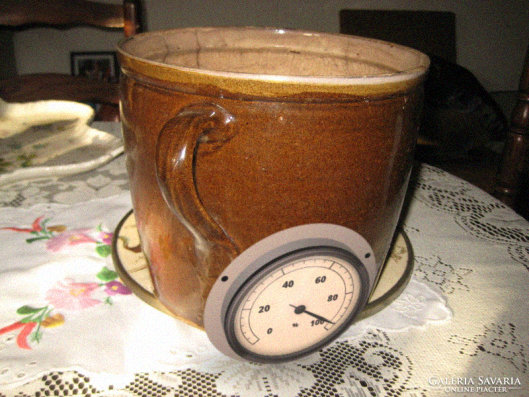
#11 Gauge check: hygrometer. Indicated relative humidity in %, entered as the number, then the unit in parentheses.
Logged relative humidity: 96 (%)
